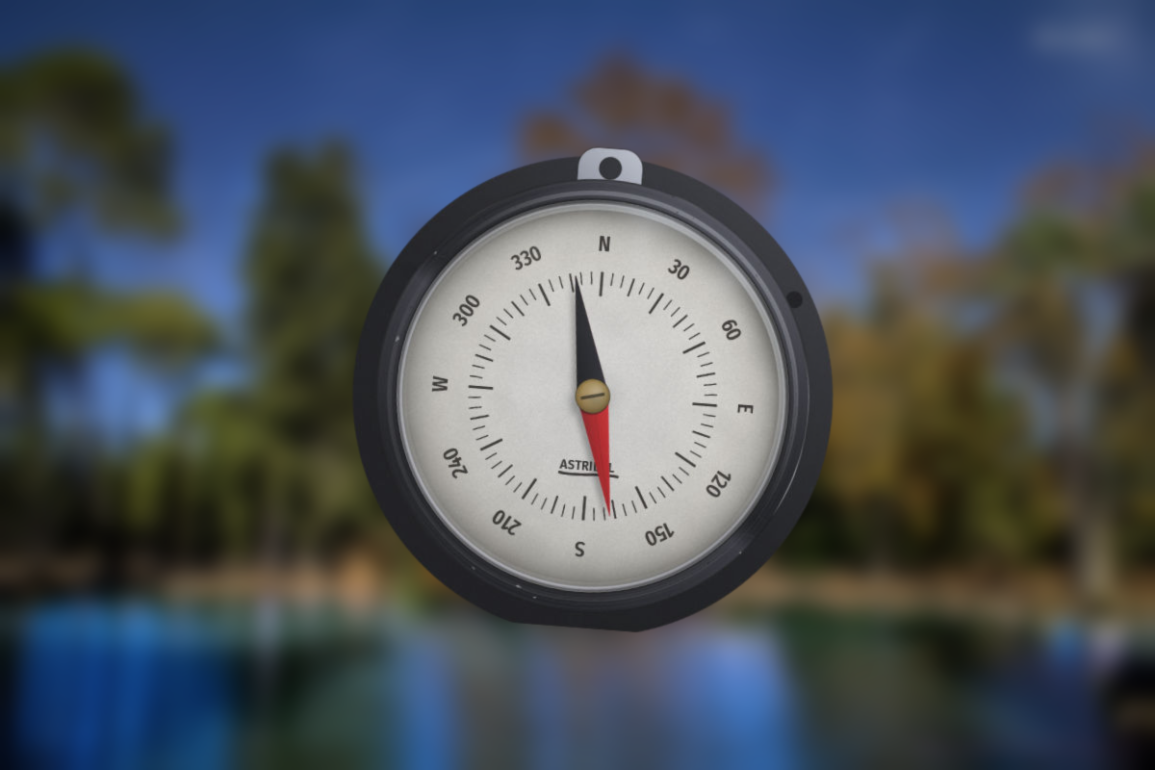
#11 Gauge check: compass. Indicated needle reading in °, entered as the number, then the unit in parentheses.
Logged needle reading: 167.5 (°)
